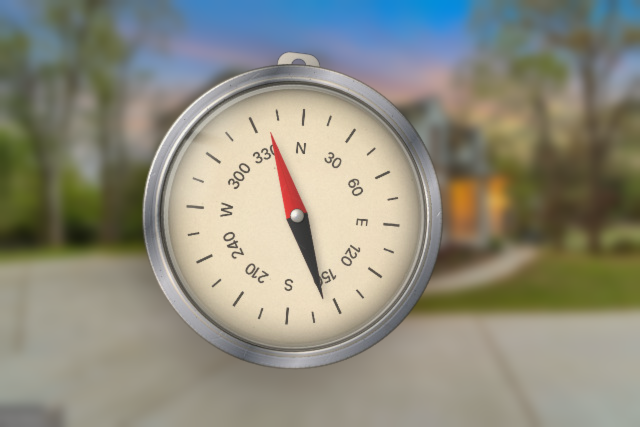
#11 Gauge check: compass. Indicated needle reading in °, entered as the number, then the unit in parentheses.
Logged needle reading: 337.5 (°)
